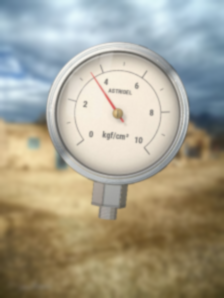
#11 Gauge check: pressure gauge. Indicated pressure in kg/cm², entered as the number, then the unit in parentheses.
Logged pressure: 3.5 (kg/cm²)
